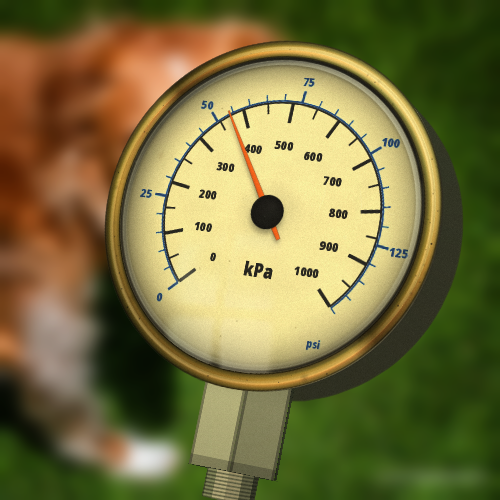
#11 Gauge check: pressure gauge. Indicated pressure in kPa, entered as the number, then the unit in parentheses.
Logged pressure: 375 (kPa)
